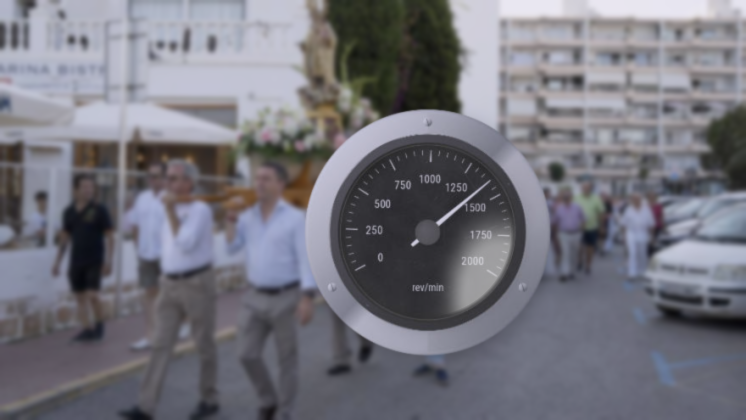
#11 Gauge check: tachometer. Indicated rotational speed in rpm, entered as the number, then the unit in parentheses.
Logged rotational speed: 1400 (rpm)
